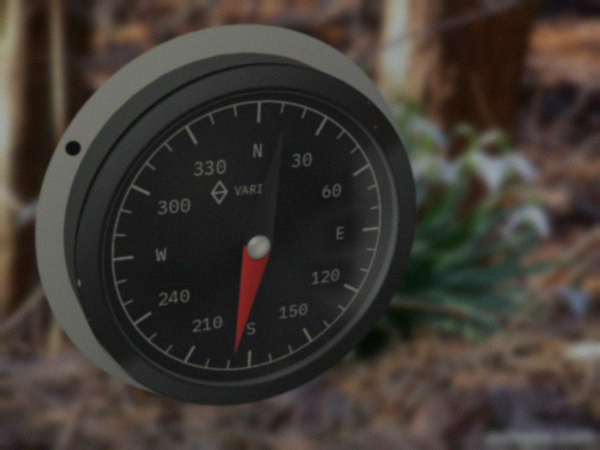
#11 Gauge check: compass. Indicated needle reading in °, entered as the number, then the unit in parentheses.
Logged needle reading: 190 (°)
